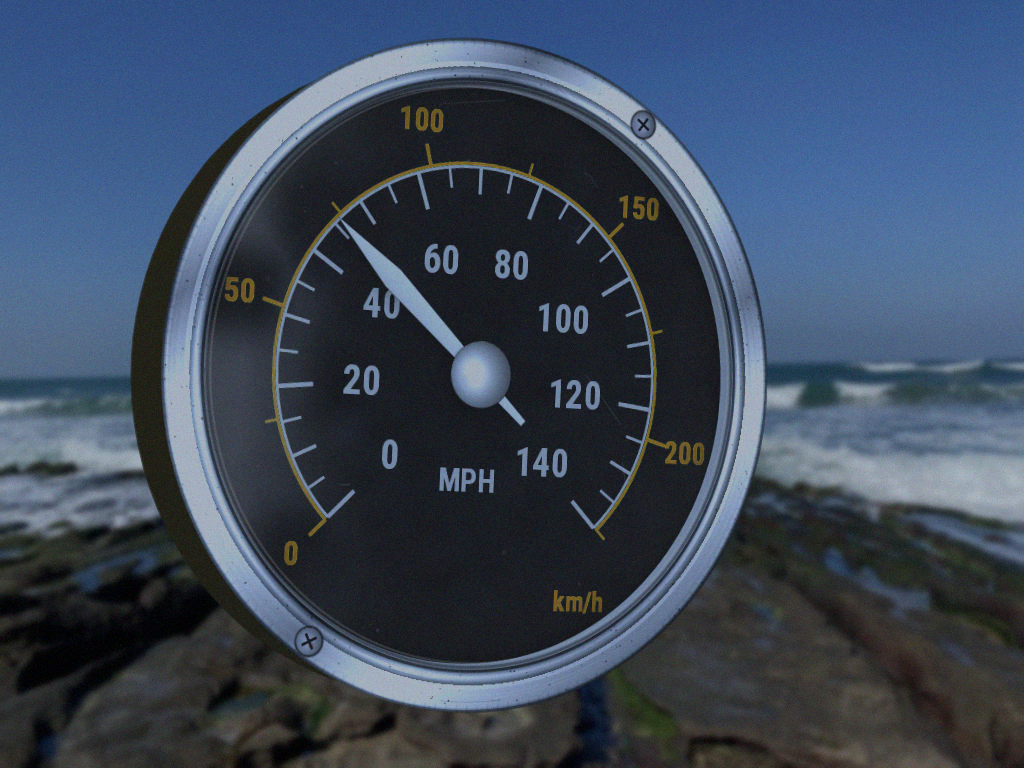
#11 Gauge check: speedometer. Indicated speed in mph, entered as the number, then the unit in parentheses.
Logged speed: 45 (mph)
